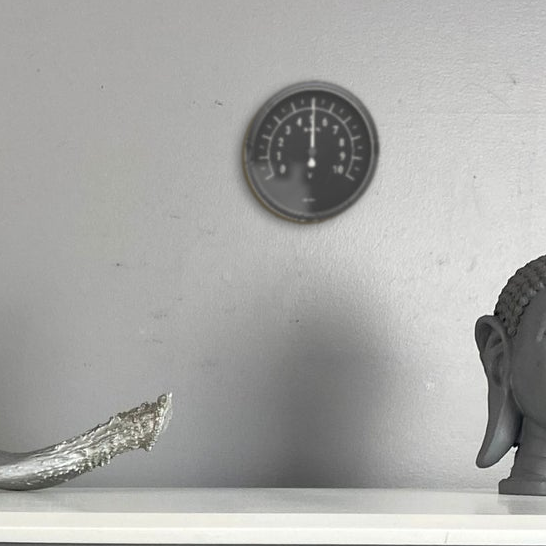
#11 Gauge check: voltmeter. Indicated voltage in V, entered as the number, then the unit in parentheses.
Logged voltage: 5 (V)
